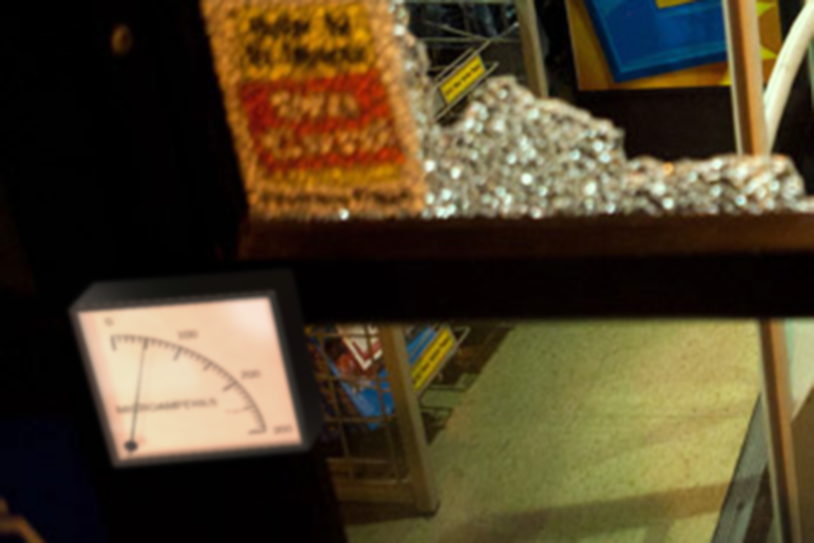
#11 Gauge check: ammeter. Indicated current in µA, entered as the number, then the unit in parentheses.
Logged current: 50 (µA)
